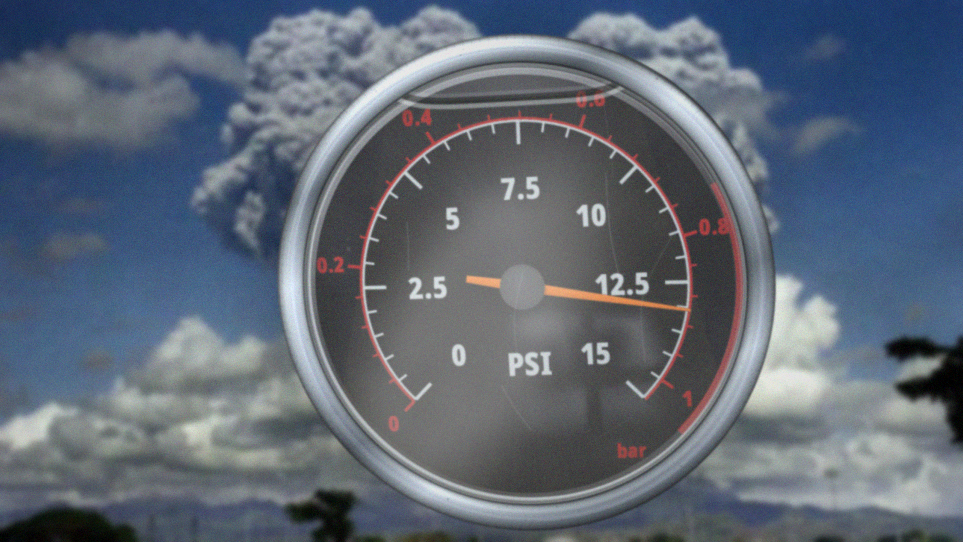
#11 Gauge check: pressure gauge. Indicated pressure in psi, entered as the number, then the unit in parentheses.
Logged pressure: 13 (psi)
